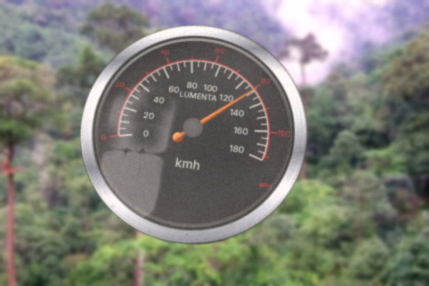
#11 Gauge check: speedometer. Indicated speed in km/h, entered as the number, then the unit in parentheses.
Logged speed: 130 (km/h)
